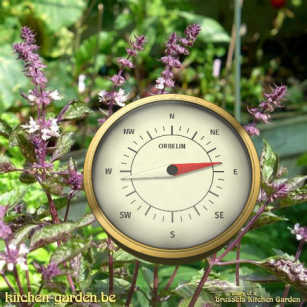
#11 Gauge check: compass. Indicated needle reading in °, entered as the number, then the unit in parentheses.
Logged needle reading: 80 (°)
